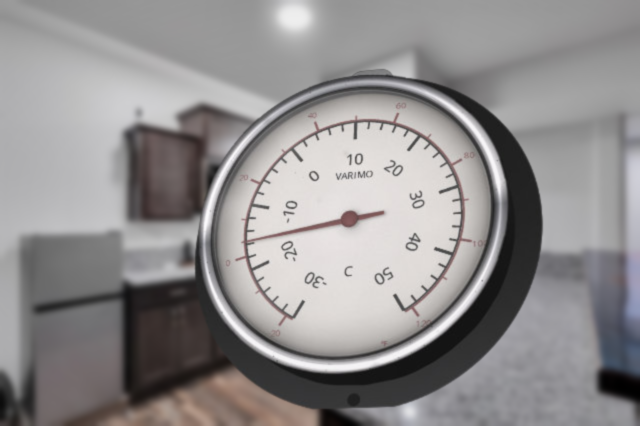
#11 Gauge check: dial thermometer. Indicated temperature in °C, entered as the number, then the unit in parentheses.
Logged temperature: -16 (°C)
